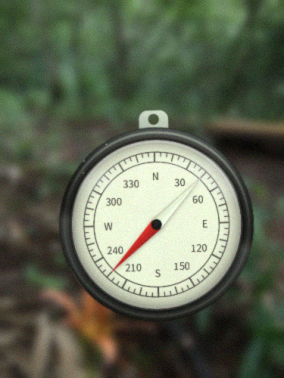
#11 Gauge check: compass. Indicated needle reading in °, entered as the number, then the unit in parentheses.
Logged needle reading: 225 (°)
